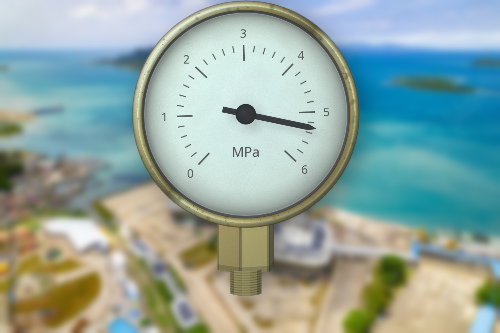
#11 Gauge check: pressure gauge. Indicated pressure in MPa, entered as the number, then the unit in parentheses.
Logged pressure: 5.3 (MPa)
